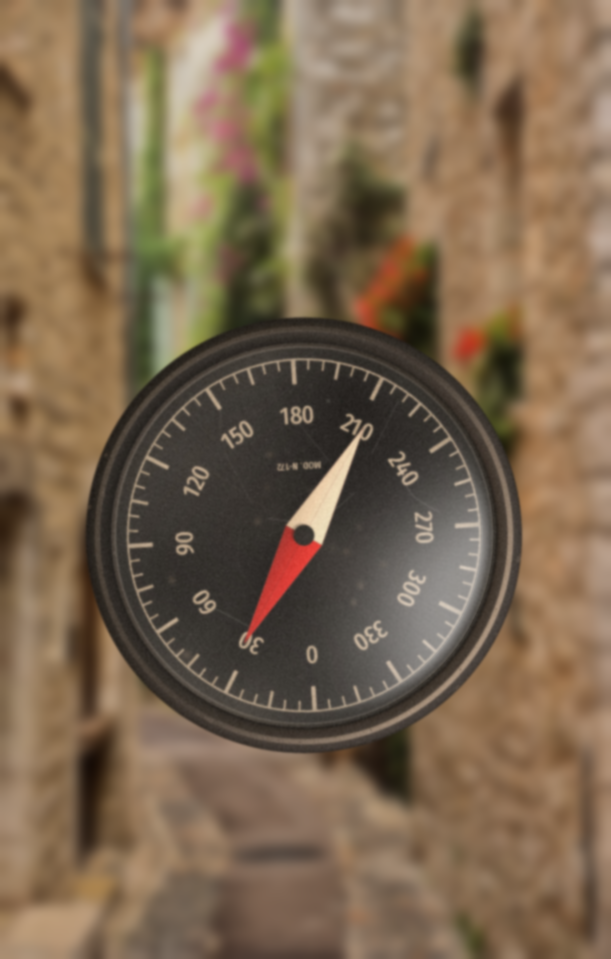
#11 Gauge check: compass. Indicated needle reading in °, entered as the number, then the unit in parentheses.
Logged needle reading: 32.5 (°)
